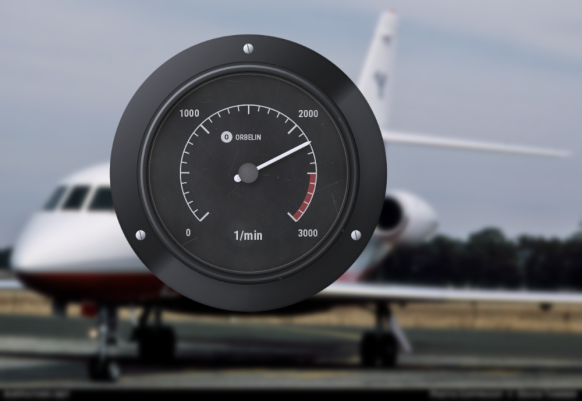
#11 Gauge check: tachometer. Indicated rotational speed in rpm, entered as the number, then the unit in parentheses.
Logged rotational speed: 2200 (rpm)
